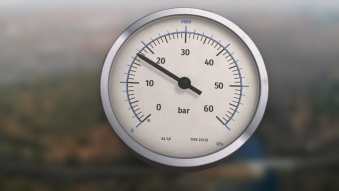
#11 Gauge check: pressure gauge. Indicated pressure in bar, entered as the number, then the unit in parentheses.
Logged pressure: 17 (bar)
